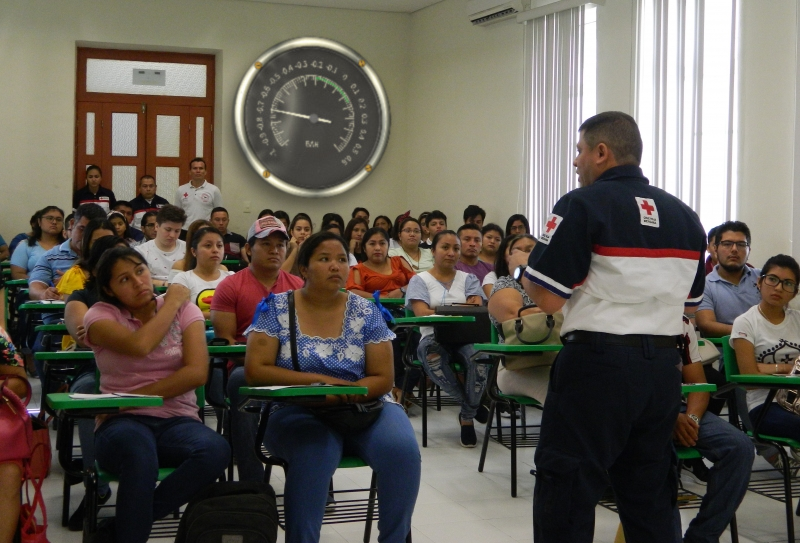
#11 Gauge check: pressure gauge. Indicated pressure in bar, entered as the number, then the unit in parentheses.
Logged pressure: -0.7 (bar)
